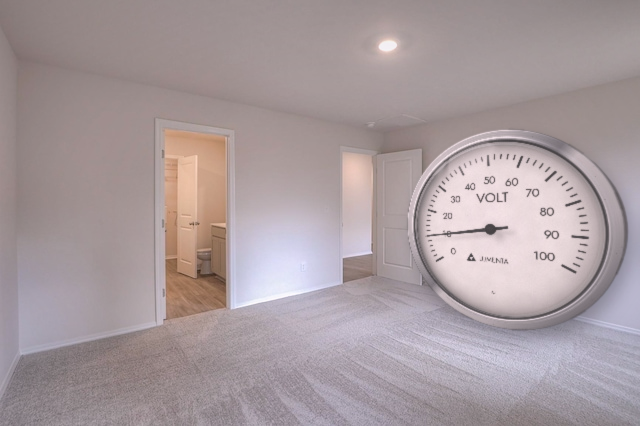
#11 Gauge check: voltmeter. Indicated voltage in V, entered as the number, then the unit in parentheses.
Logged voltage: 10 (V)
